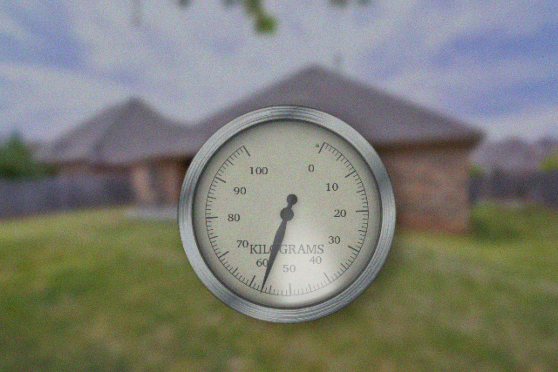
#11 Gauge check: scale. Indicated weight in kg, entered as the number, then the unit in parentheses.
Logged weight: 57 (kg)
